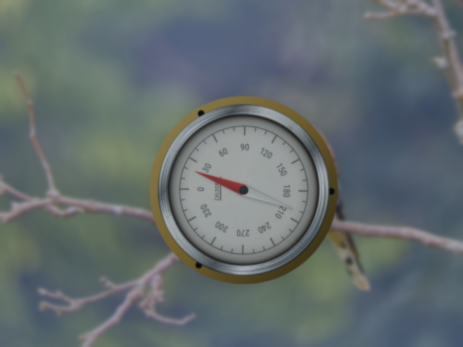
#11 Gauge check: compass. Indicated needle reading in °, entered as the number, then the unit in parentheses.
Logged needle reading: 20 (°)
